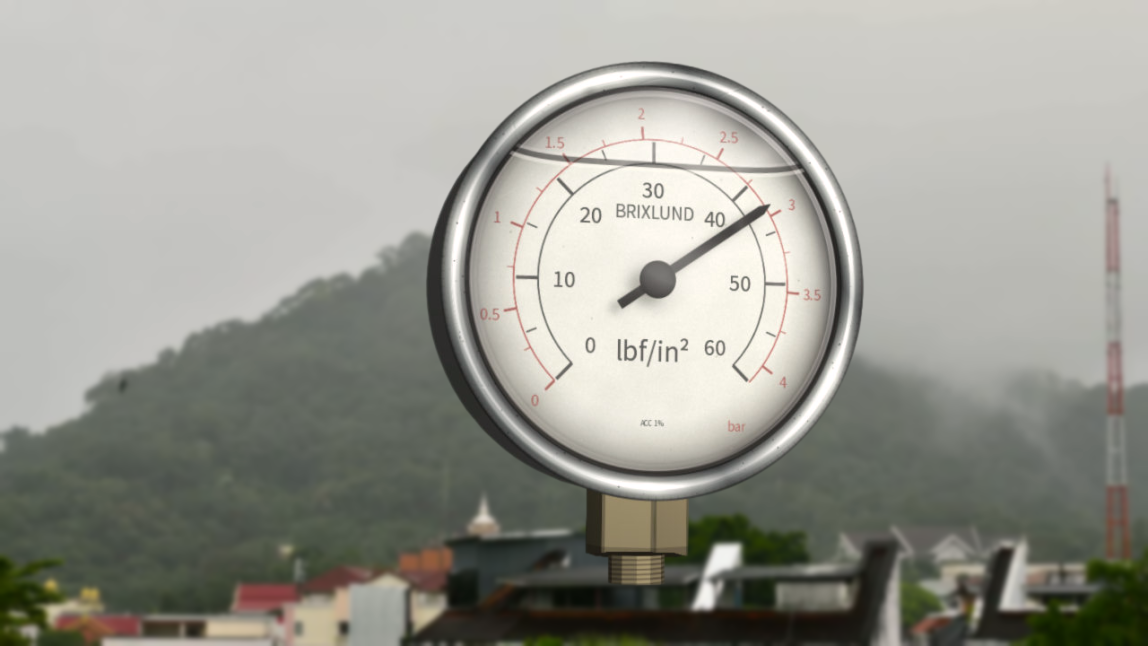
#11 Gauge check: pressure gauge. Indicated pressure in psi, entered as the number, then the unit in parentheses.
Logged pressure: 42.5 (psi)
